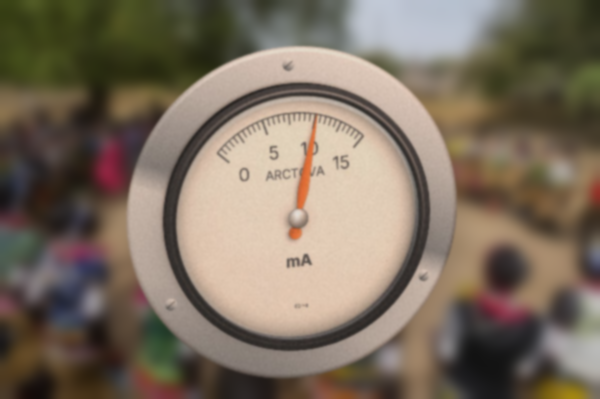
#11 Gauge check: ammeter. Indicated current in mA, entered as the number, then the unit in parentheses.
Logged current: 10 (mA)
